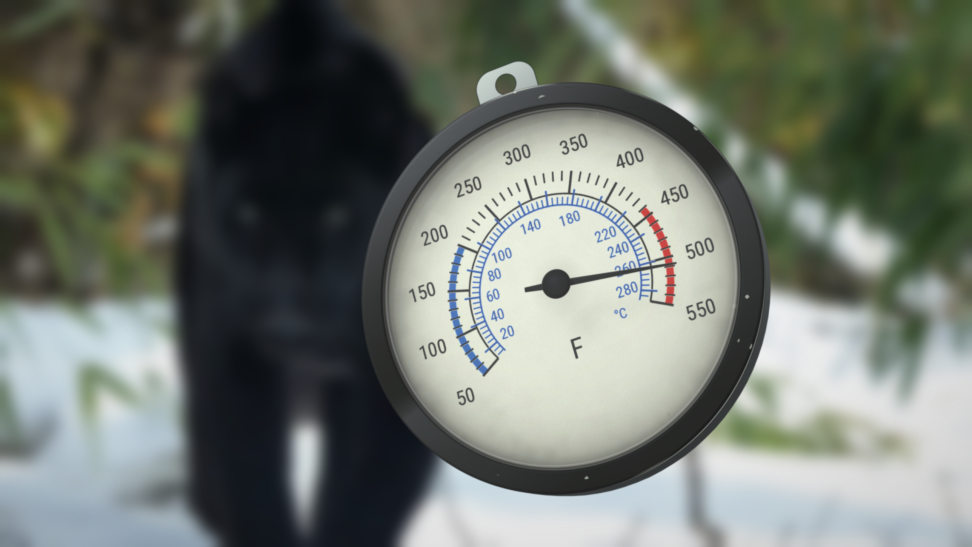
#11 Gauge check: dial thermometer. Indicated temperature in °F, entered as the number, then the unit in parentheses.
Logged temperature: 510 (°F)
